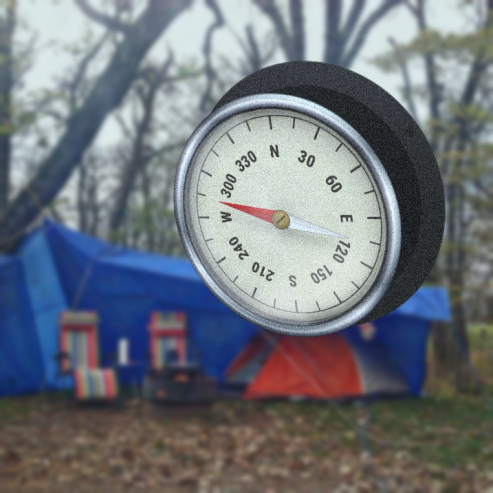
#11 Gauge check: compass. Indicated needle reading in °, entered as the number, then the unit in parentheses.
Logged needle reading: 285 (°)
